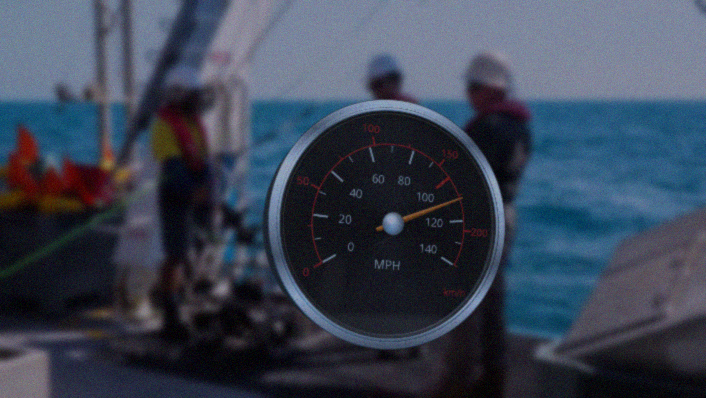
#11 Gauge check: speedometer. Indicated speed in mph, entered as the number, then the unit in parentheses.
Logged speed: 110 (mph)
